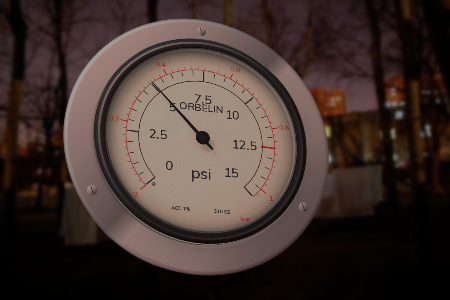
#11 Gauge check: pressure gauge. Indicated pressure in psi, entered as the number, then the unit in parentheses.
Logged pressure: 5 (psi)
